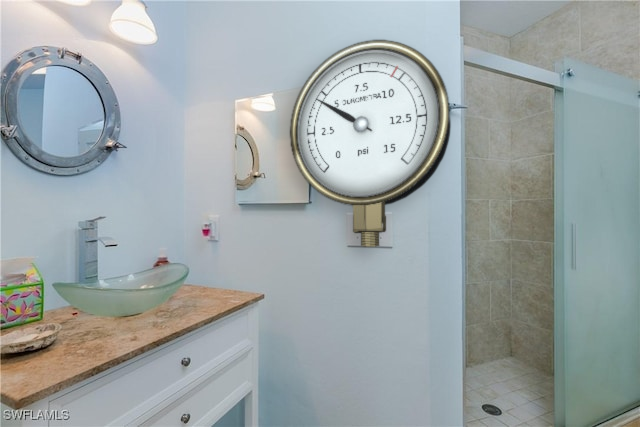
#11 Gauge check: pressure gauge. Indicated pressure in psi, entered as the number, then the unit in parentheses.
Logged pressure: 4.5 (psi)
